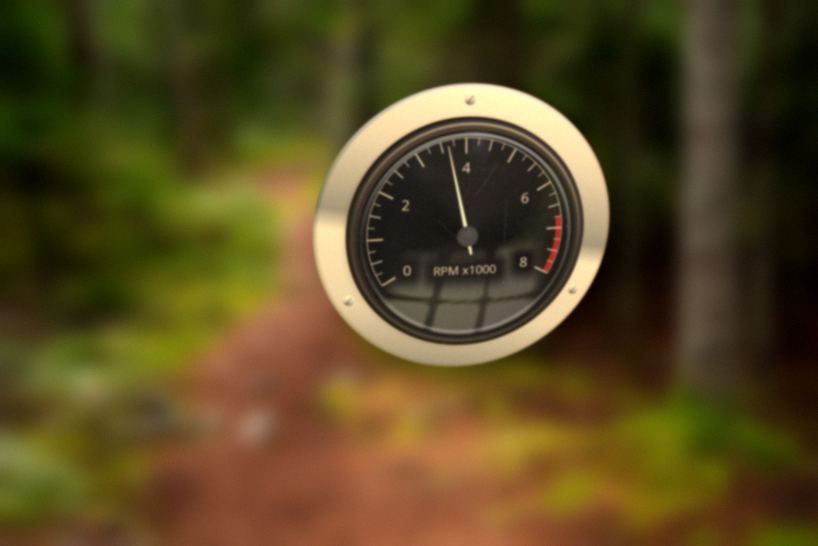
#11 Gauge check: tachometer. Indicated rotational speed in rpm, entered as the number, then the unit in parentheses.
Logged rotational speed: 3625 (rpm)
